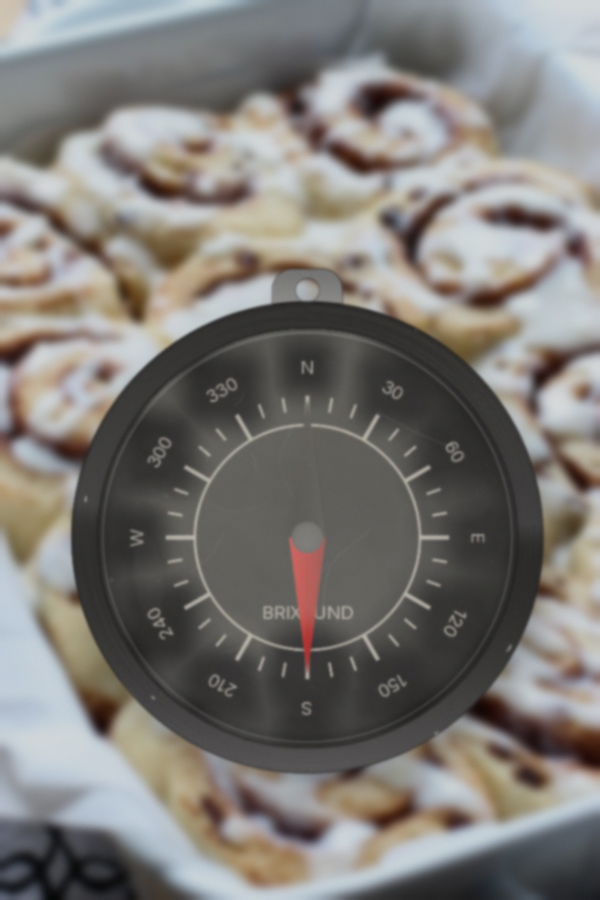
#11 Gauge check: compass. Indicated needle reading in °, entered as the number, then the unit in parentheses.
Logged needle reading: 180 (°)
